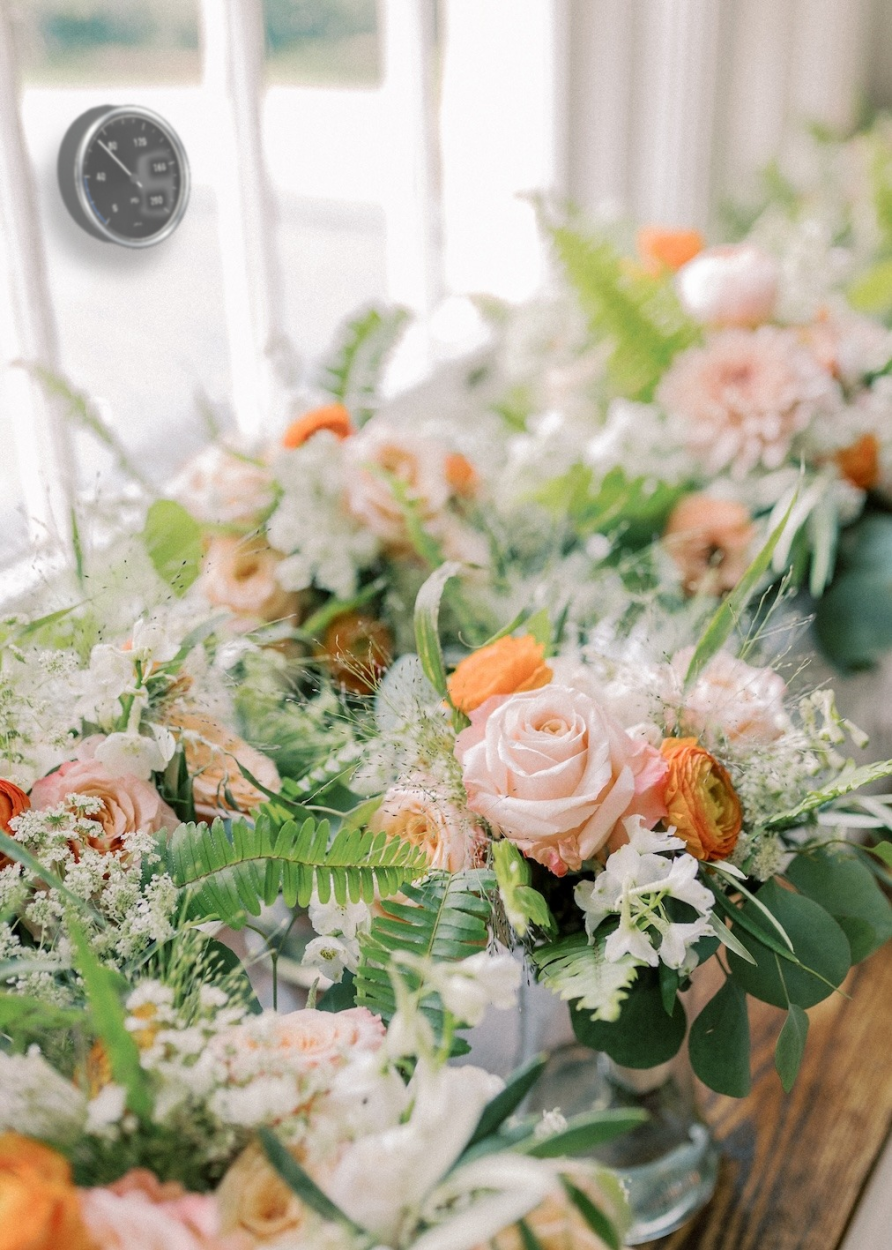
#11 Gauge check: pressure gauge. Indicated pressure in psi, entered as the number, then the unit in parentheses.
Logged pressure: 70 (psi)
